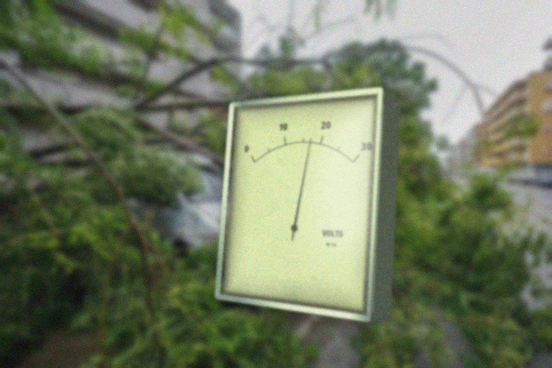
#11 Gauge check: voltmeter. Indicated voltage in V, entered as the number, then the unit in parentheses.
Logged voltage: 17.5 (V)
